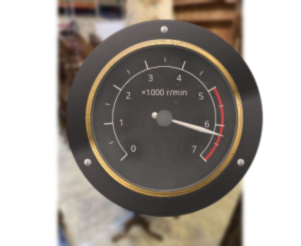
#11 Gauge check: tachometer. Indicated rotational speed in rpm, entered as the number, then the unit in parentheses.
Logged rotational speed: 6250 (rpm)
